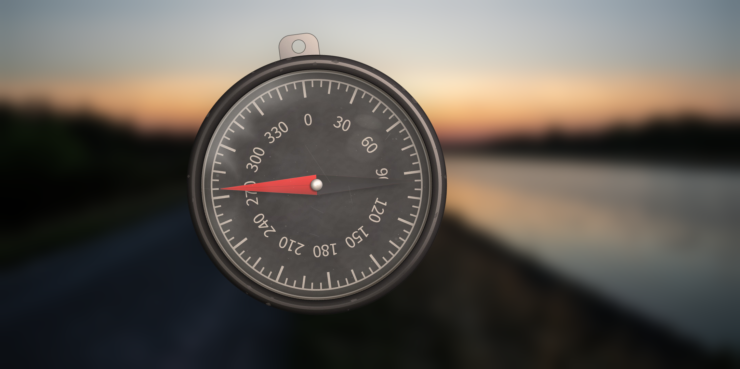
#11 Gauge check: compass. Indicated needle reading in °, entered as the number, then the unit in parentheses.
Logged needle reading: 275 (°)
